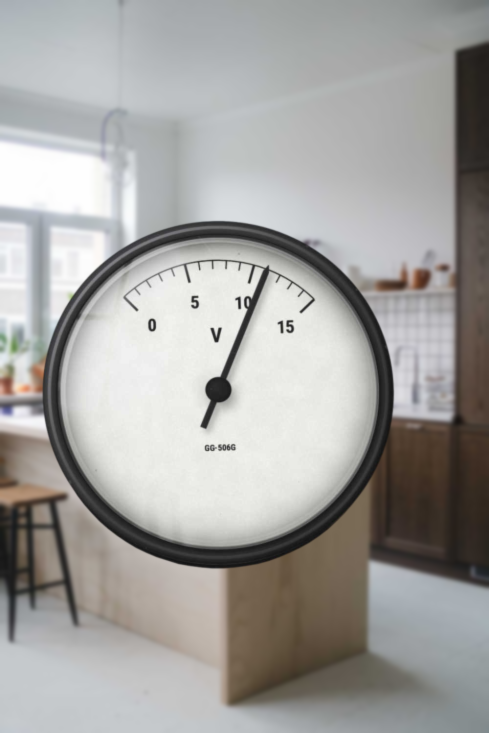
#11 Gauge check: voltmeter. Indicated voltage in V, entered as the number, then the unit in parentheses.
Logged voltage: 11 (V)
